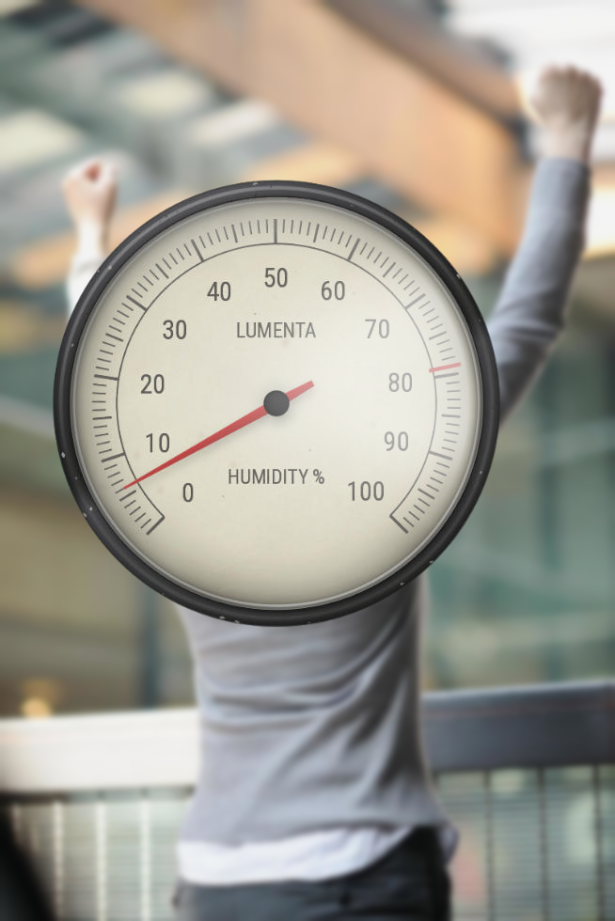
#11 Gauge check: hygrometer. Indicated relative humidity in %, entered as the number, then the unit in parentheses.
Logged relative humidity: 6 (%)
